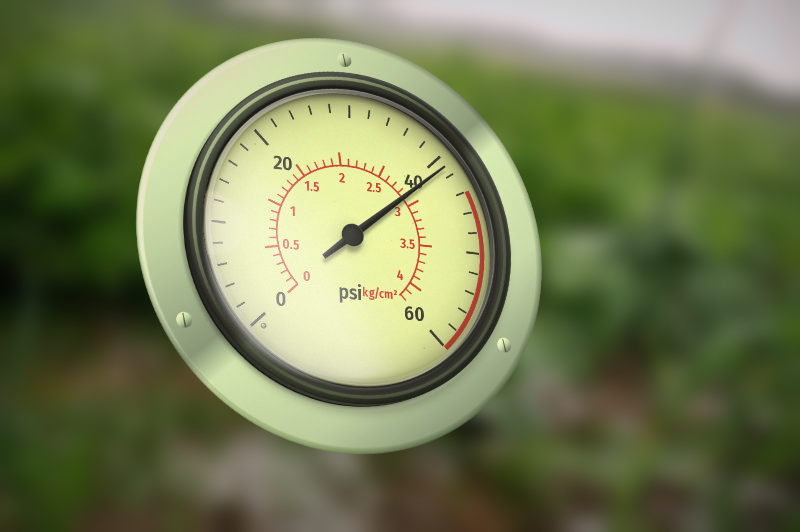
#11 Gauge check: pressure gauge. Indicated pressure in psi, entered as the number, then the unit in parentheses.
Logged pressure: 41 (psi)
